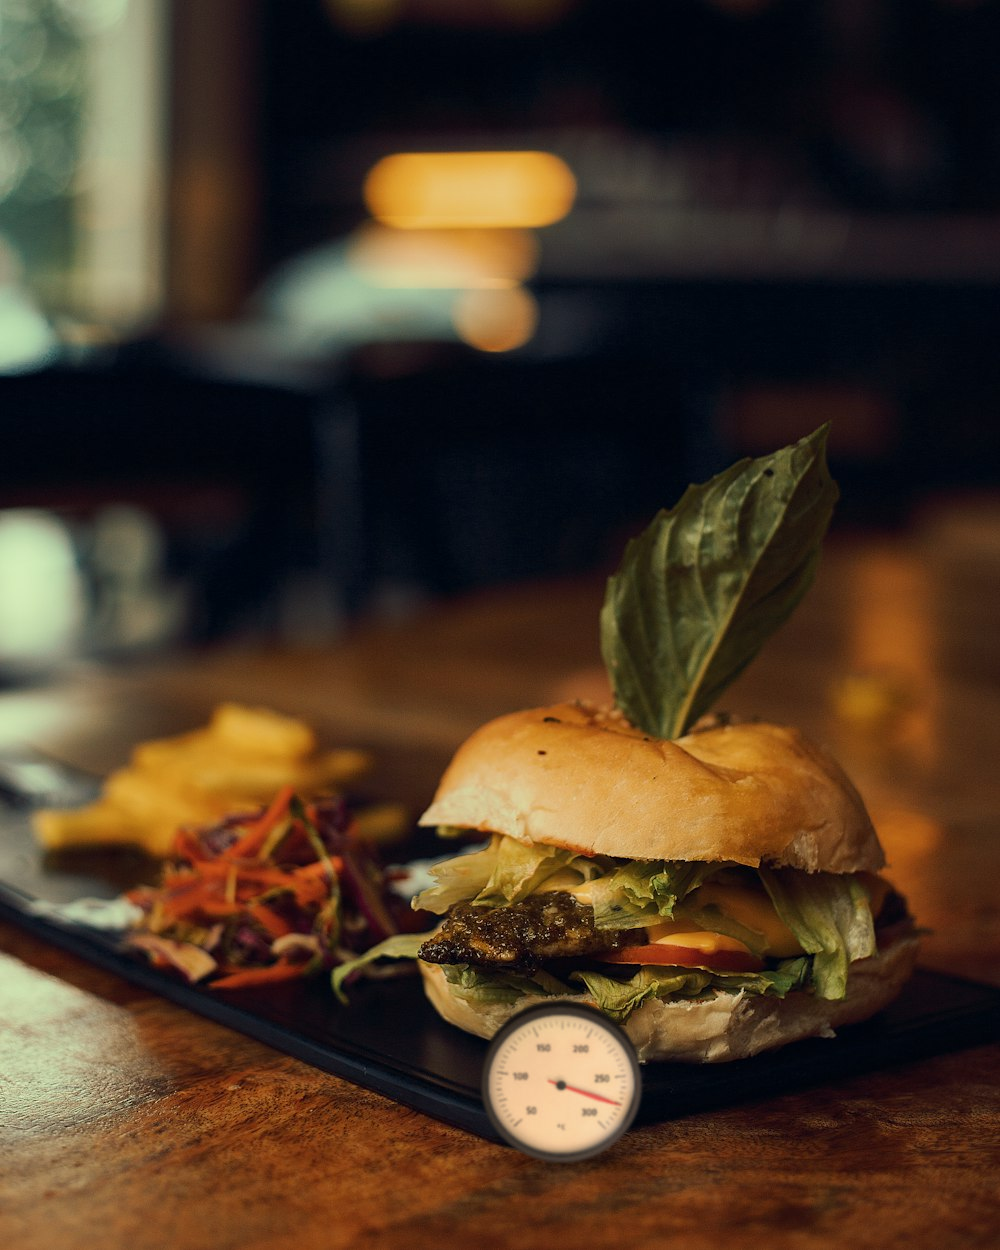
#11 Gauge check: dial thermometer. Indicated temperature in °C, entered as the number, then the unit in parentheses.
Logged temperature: 275 (°C)
